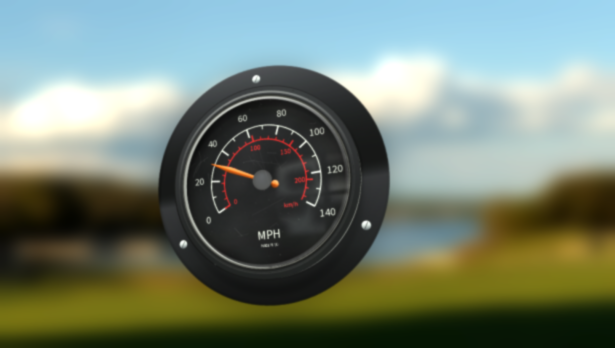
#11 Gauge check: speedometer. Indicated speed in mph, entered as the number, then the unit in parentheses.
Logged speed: 30 (mph)
